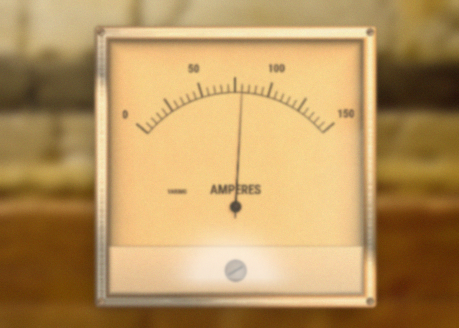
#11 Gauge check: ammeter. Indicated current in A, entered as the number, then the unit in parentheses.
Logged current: 80 (A)
